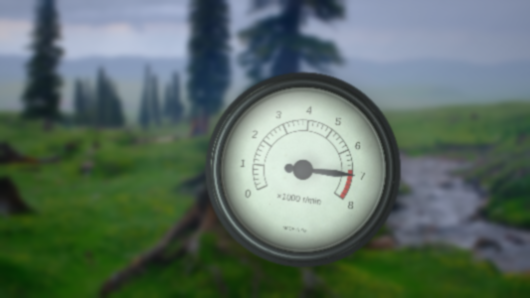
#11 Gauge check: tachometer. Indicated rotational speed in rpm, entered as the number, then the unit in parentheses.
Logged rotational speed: 7000 (rpm)
